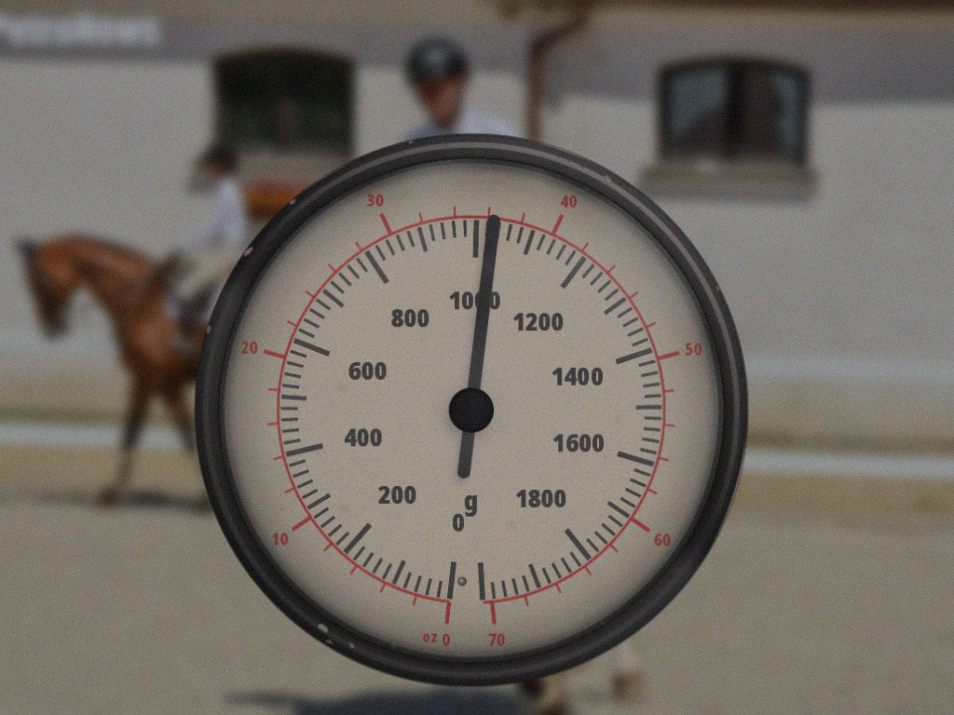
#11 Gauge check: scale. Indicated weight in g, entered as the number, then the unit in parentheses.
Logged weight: 1030 (g)
